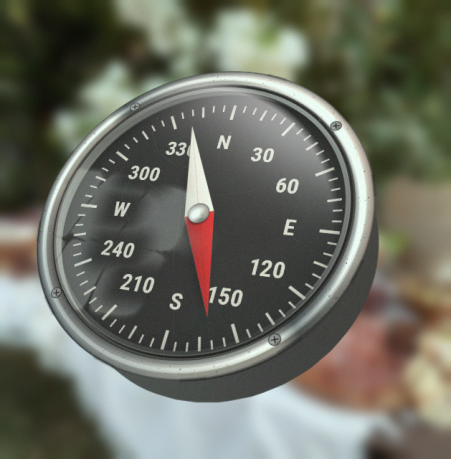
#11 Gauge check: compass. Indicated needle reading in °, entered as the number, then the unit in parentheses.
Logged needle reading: 160 (°)
